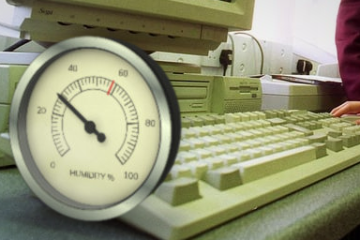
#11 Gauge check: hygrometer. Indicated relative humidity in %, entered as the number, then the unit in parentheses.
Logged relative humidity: 30 (%)
